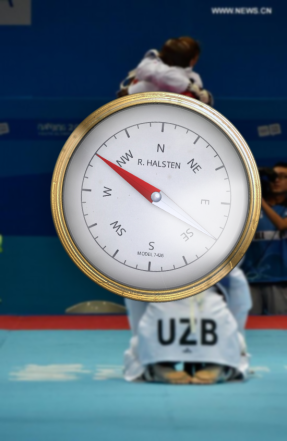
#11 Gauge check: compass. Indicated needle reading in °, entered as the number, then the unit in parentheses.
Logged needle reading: 300 (°)
